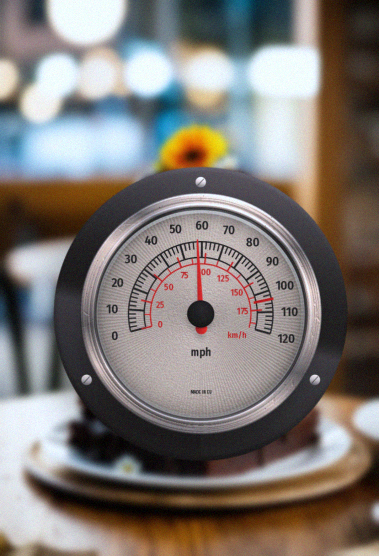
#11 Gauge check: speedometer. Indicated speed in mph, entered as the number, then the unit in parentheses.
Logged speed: 58 (mph)
